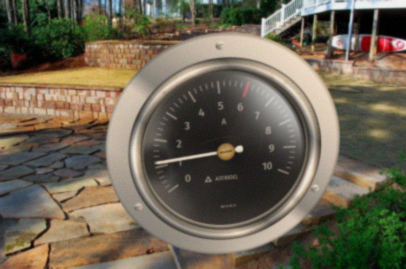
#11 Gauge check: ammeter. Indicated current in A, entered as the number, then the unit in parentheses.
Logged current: 1.2 (A)
